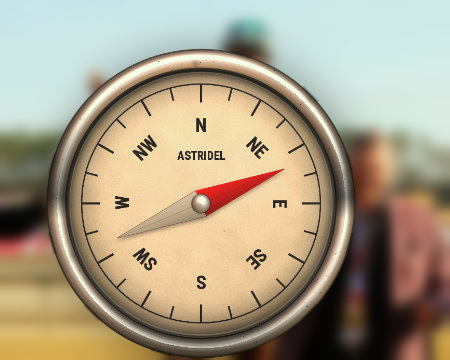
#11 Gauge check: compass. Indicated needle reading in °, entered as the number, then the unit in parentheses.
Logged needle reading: 67.5 (°)
